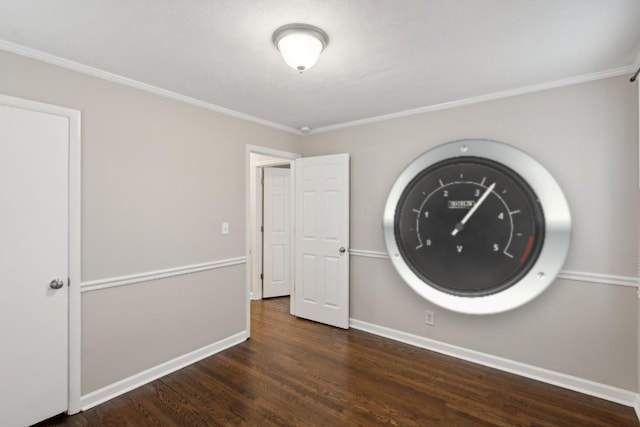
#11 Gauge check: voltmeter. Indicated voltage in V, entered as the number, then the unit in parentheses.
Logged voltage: 3.25 (V)
